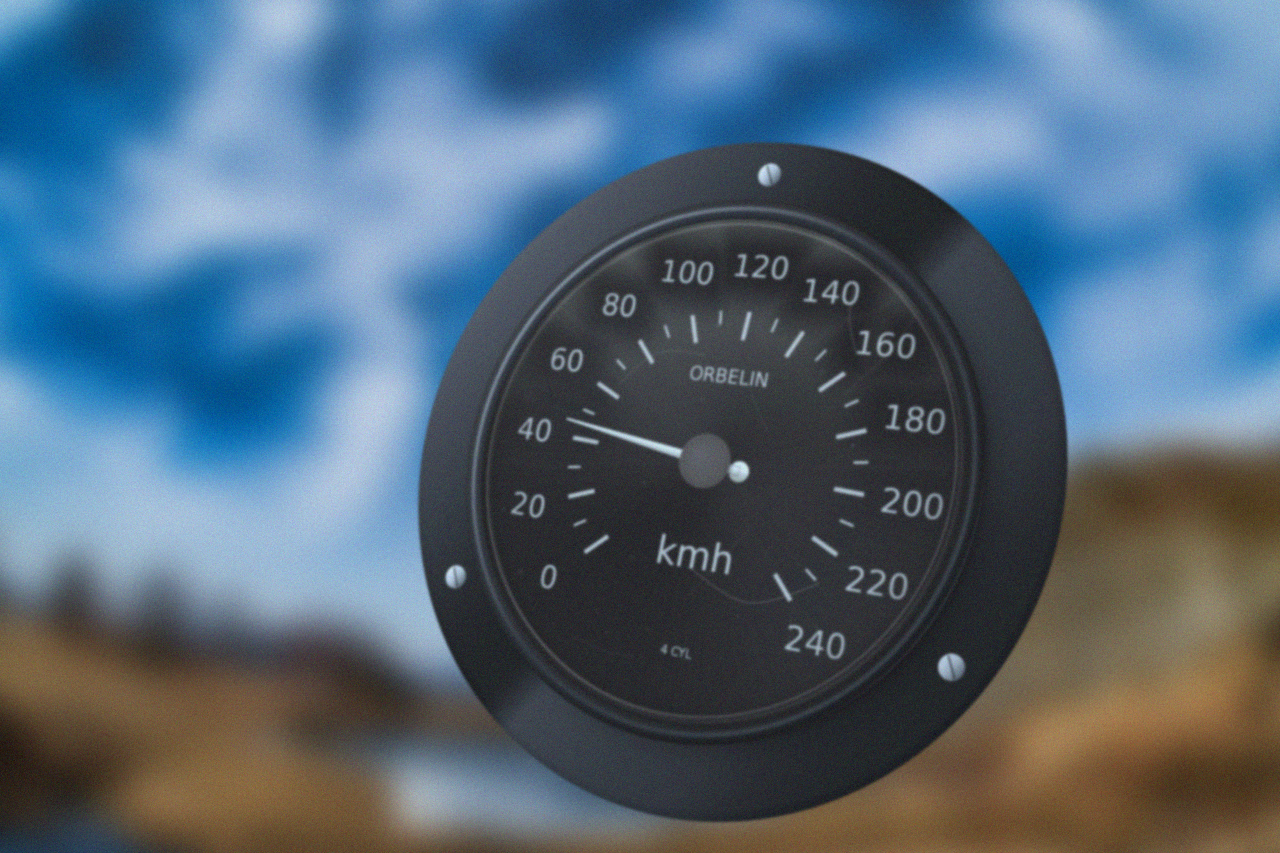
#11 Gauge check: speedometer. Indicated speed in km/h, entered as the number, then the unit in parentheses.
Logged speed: 45 (km/h)
